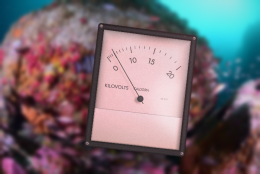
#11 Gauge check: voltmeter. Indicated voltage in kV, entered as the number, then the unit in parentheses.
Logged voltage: 5 (kV)
